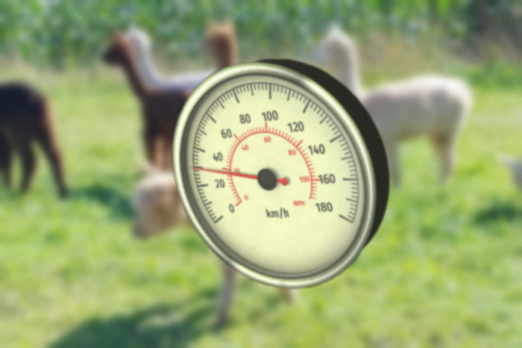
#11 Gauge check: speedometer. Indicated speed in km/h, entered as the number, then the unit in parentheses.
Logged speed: 30 (km/h)
